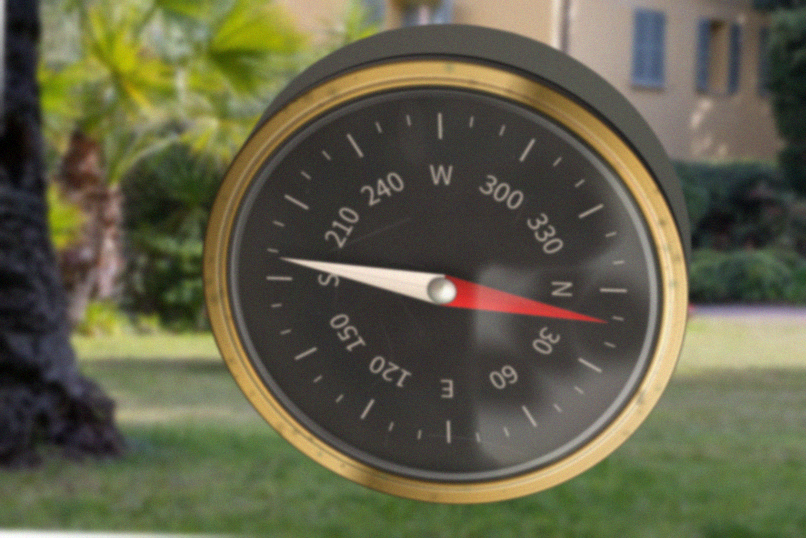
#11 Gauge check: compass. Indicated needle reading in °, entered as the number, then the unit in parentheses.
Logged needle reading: 10 (°)
